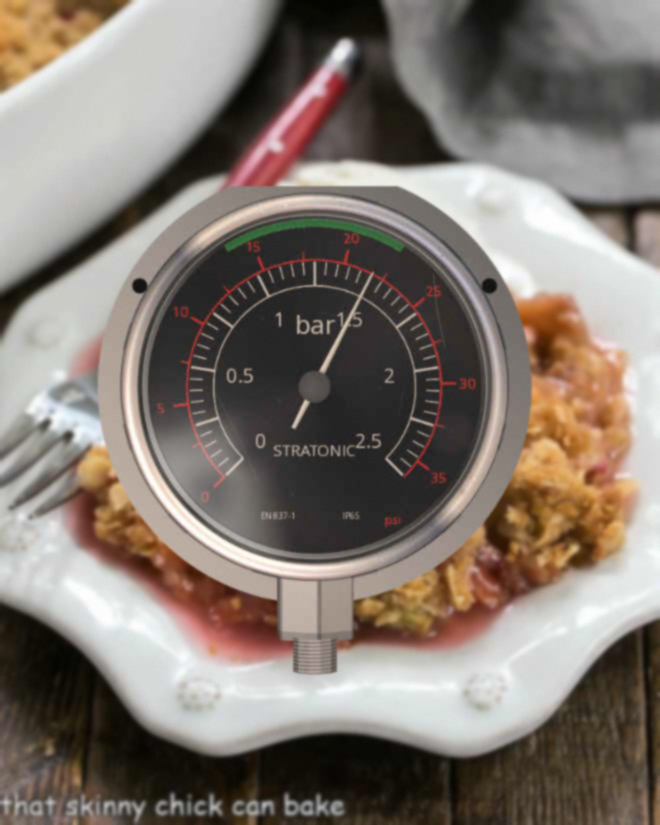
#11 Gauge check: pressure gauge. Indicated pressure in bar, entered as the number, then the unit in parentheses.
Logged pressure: 1.5 (bar)
